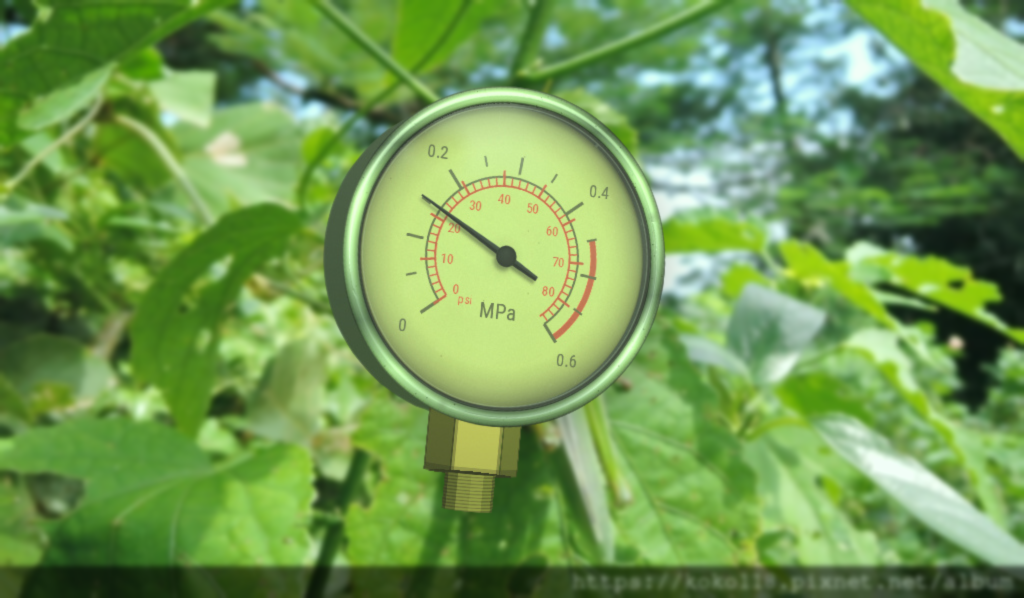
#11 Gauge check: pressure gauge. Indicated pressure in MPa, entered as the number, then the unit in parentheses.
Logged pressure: 0.15 (MPa)
